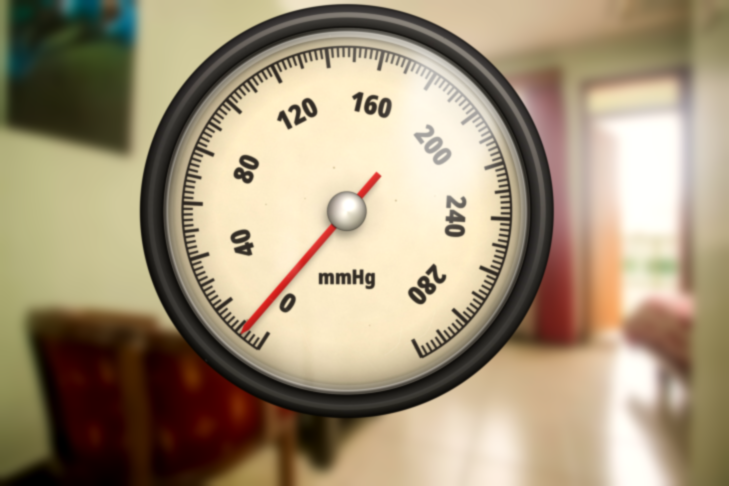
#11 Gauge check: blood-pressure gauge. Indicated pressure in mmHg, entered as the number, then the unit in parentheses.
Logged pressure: 8 (mmHg)
